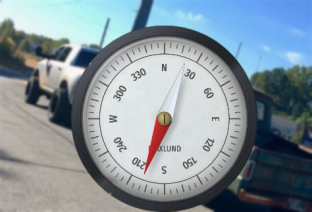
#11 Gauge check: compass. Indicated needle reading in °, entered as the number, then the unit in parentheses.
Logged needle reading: 200 (°)
